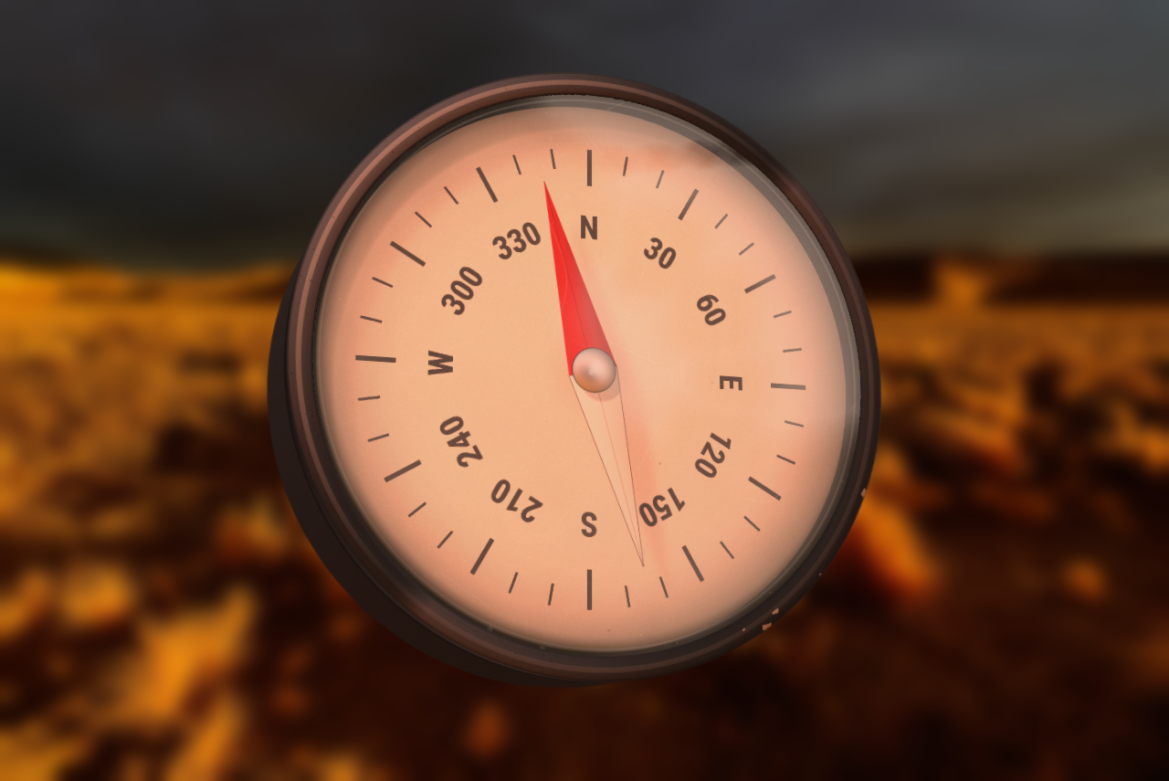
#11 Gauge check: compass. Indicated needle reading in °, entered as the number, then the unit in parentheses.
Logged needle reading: 345 (°)
